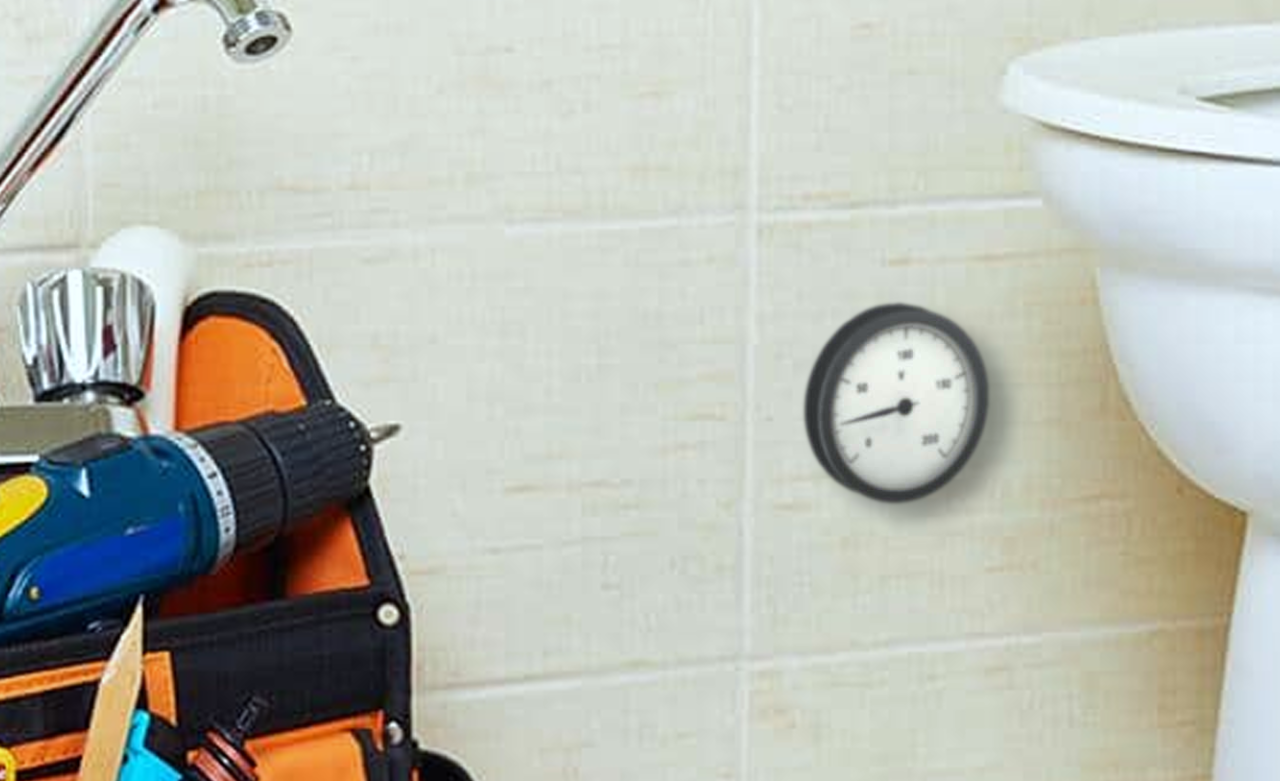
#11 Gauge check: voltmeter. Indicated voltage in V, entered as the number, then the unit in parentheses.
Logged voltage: 25 (V)
